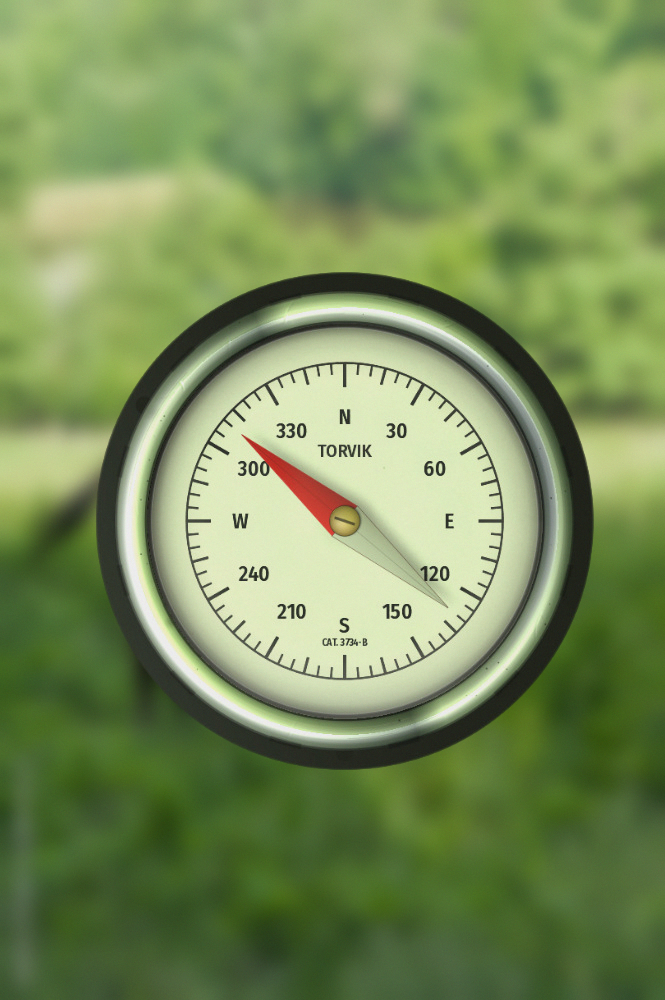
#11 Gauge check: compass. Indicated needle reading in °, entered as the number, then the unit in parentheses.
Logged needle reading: 310 (°)
